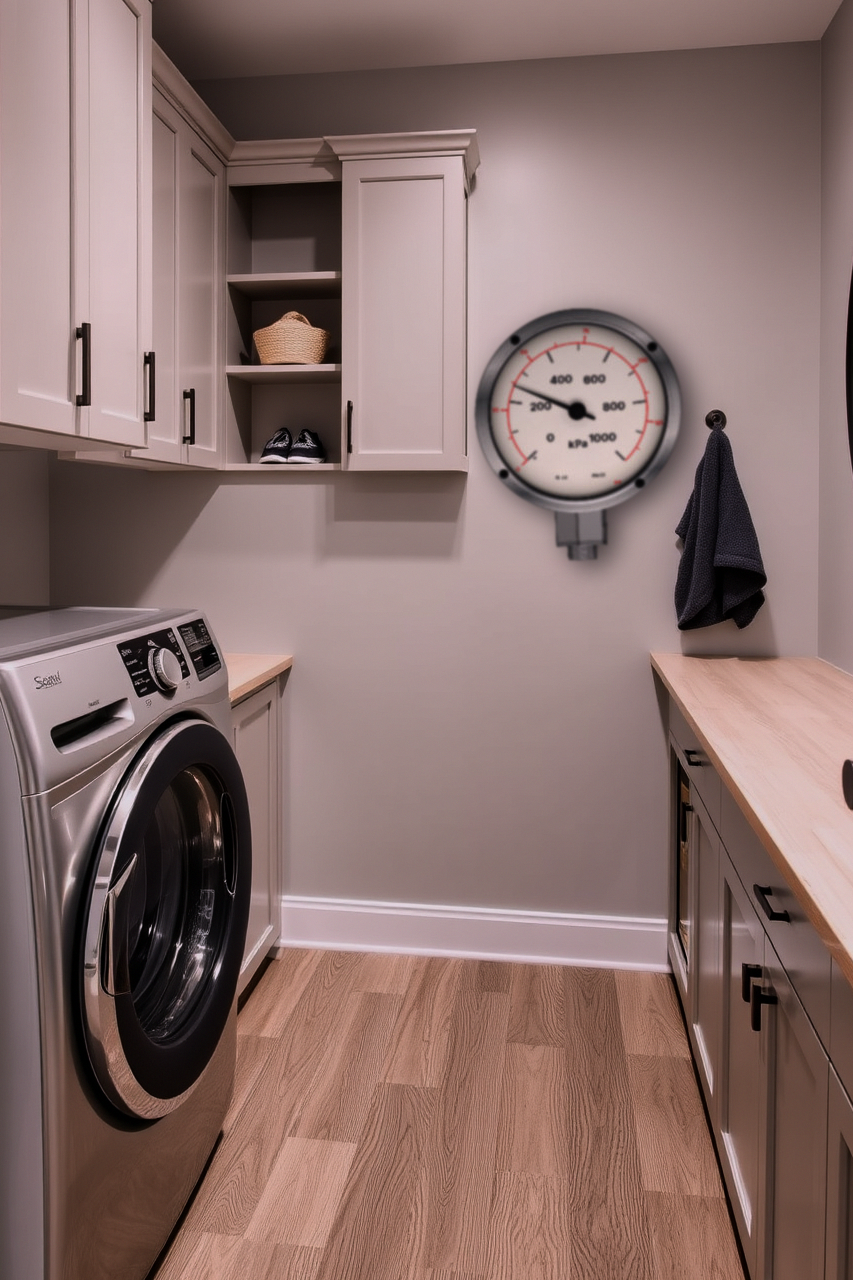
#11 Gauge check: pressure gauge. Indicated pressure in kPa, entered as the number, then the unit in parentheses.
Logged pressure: 250 (kPa)
